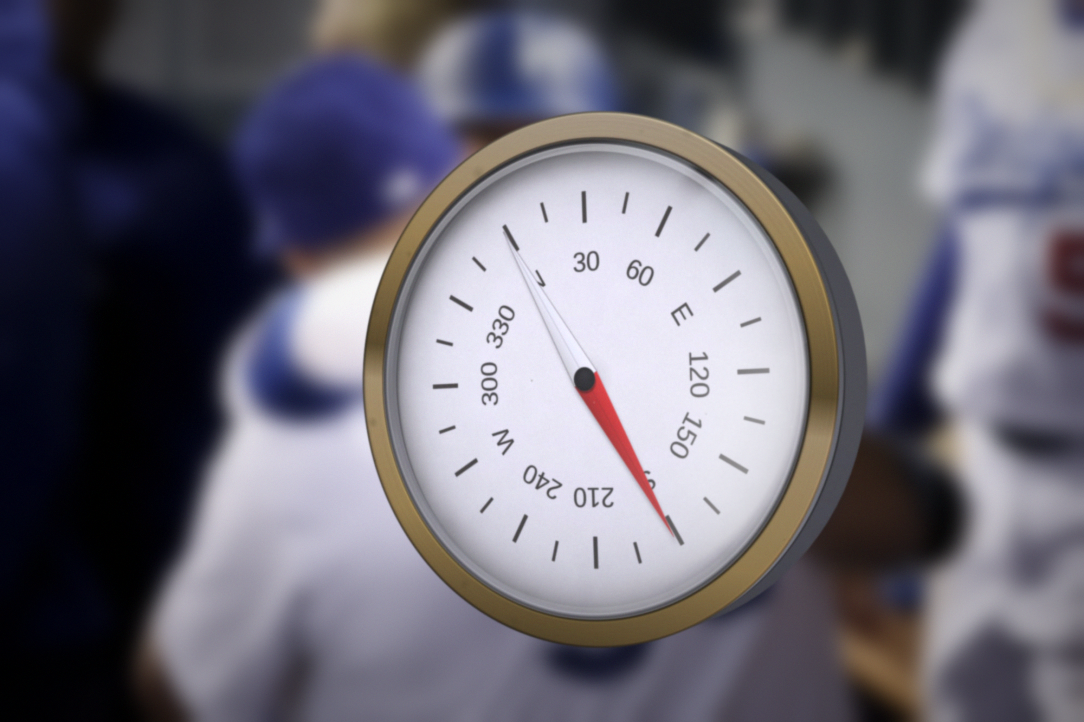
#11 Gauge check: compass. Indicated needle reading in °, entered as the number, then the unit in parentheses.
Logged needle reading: 180 (°)
